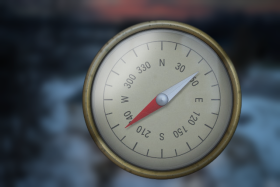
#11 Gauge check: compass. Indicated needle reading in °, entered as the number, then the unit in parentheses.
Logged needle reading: 232.5 (°)
